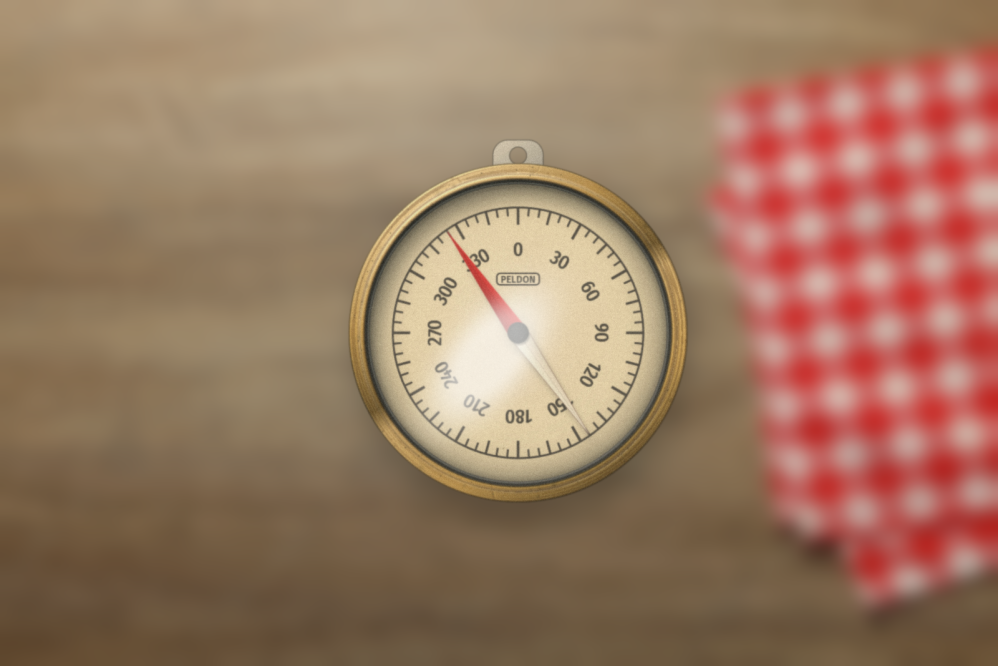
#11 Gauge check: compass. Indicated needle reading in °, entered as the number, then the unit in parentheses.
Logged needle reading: 325 (°)
